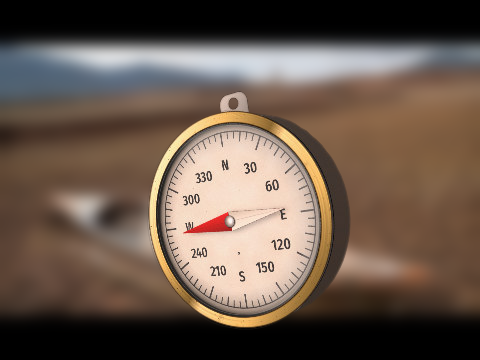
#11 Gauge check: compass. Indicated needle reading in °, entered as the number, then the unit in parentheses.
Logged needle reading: 265 (°)
